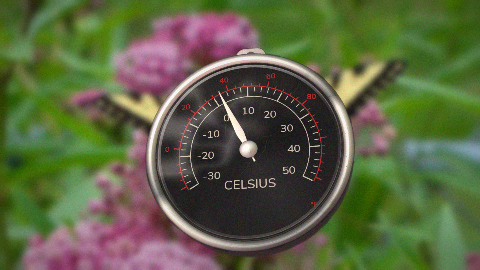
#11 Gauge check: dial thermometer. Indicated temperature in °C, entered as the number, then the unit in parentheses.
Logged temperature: 2 (°C)
